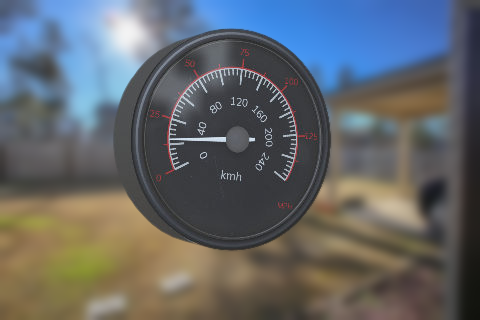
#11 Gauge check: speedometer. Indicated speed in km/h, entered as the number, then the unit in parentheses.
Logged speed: 24 (km/h)
